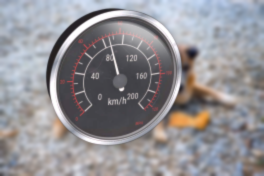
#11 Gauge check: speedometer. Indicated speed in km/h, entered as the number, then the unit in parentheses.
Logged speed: 85 (km/h)
